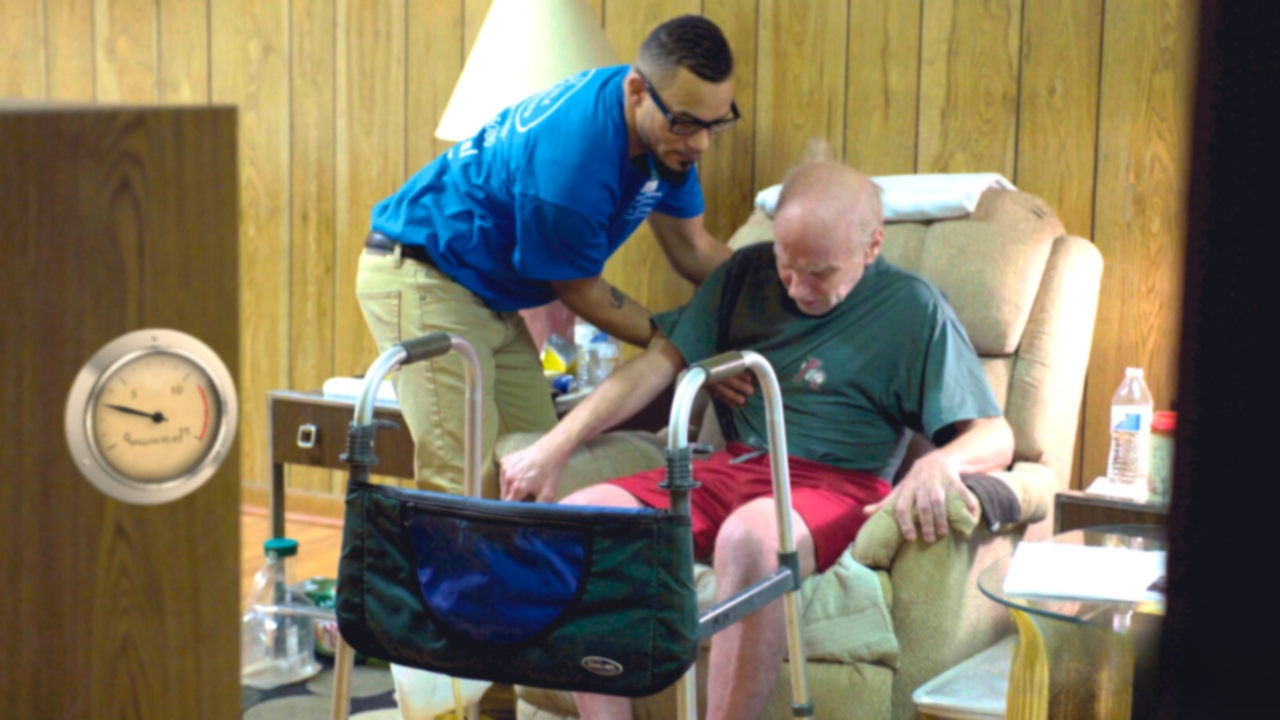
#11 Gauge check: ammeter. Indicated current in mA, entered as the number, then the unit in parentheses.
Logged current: 3 (mA)
